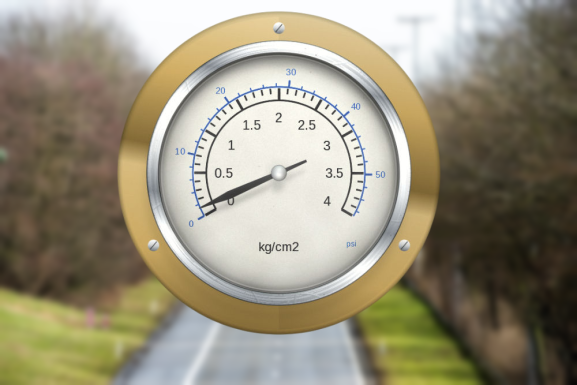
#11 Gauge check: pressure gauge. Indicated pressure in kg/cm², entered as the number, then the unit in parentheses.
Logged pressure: 0.1 (kg/cm²)
